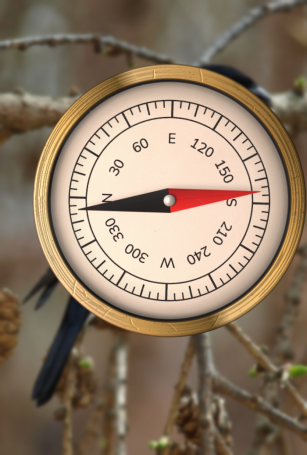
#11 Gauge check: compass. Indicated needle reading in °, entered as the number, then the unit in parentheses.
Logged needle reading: 172.5 (°)
